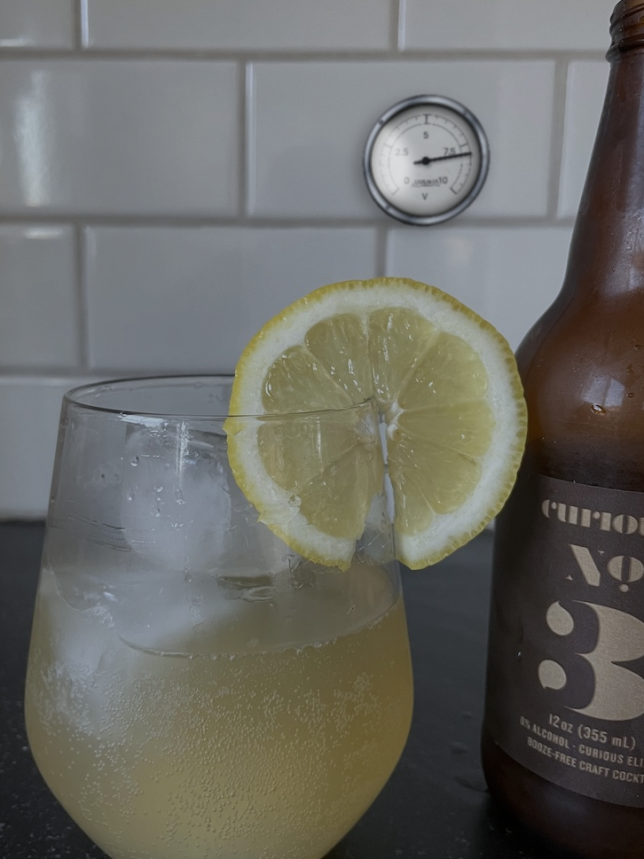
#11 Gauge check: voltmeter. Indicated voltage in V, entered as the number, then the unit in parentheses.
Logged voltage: 8 (V)
